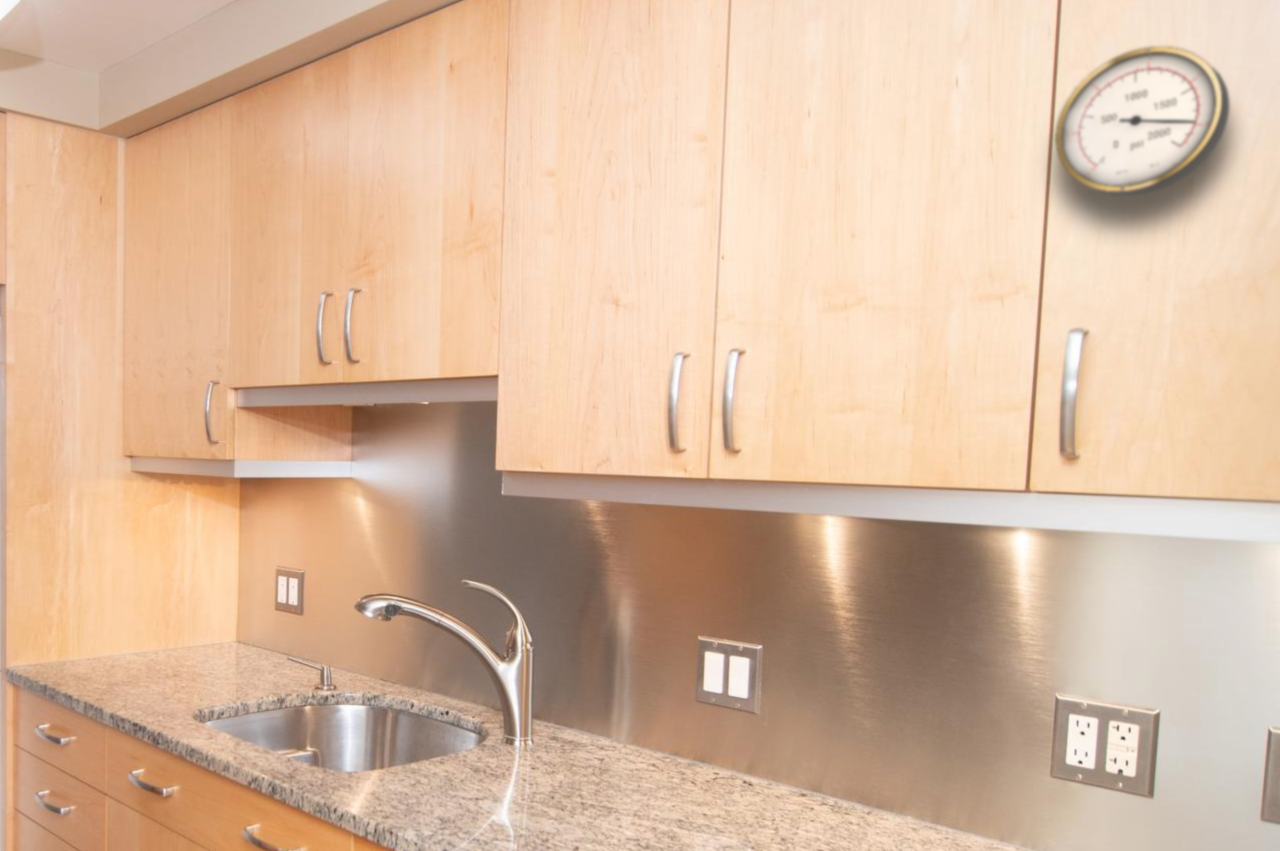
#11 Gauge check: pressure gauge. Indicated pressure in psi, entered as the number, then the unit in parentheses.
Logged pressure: 1800 (psi)
